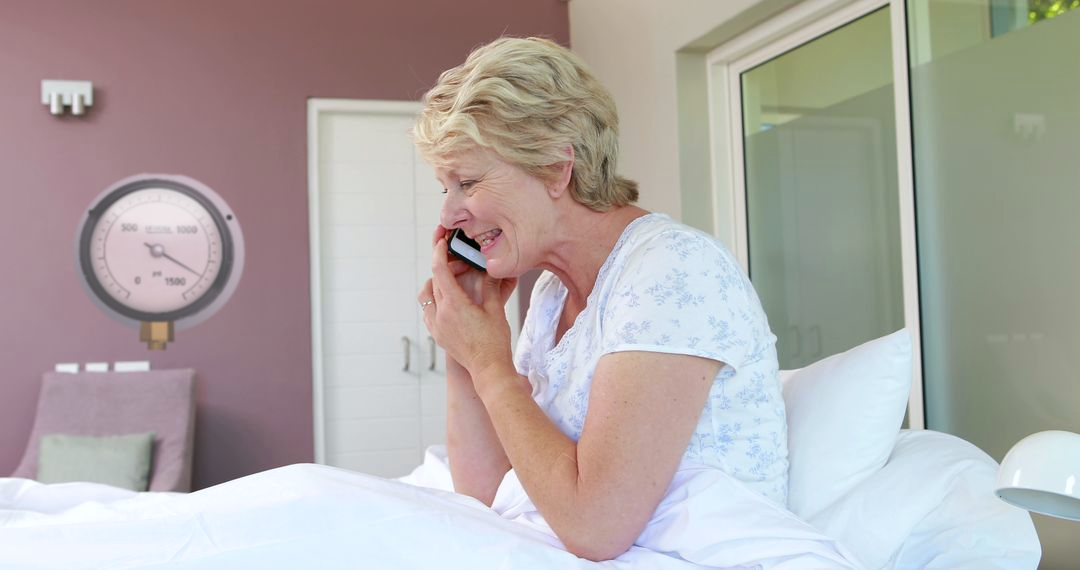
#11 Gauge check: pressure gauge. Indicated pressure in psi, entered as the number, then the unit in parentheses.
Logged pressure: 1350 (psi)
